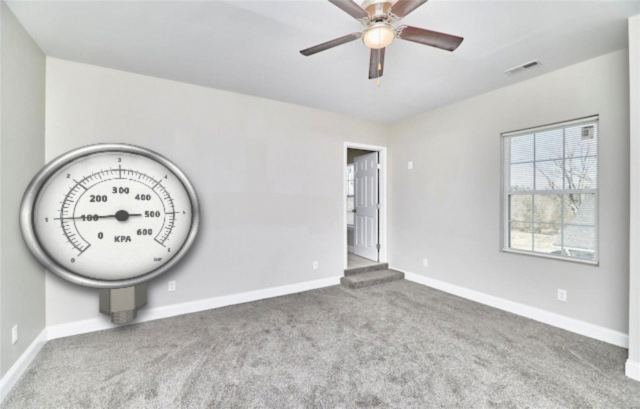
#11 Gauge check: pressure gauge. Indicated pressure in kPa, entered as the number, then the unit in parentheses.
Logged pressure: 100 (kPa)
